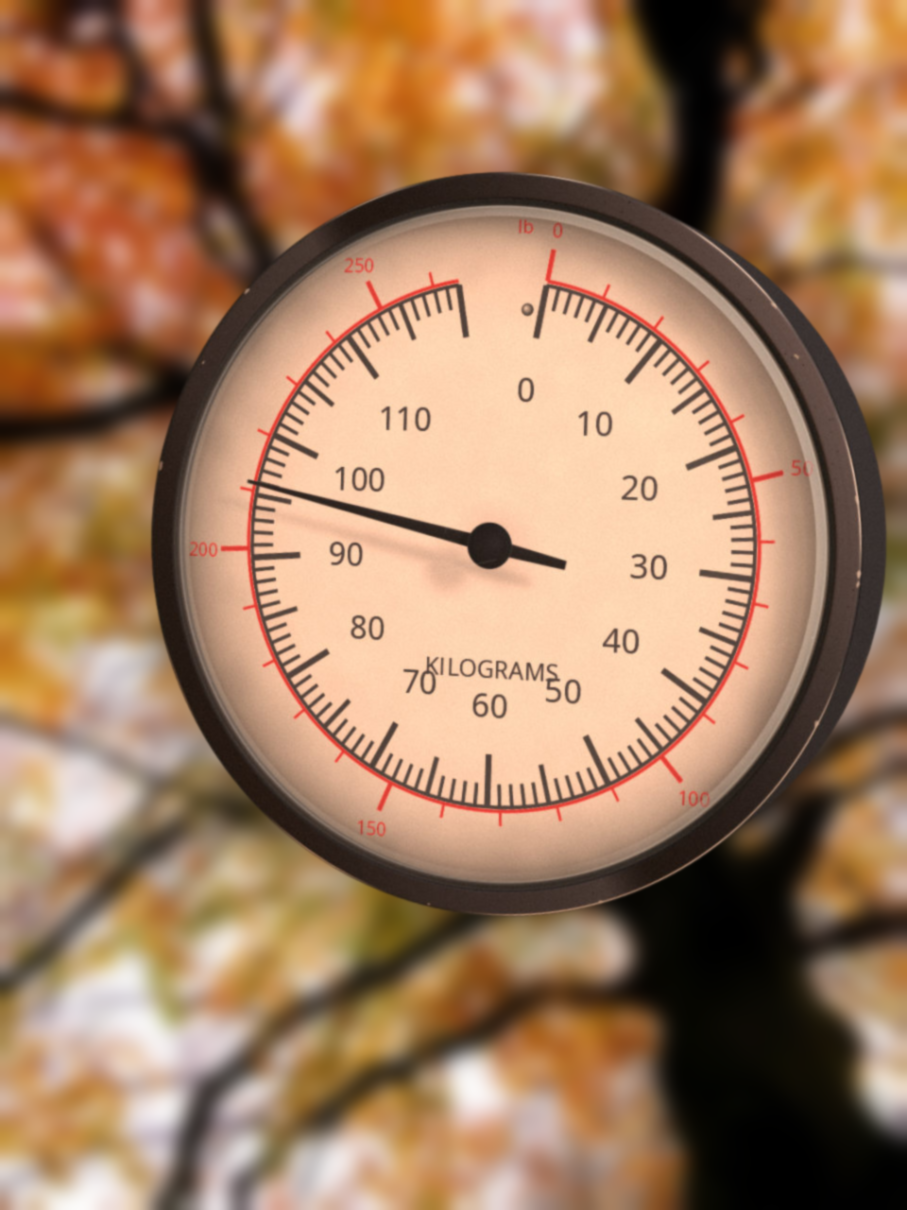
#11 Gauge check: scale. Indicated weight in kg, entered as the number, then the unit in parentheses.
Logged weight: 96 (kg)
